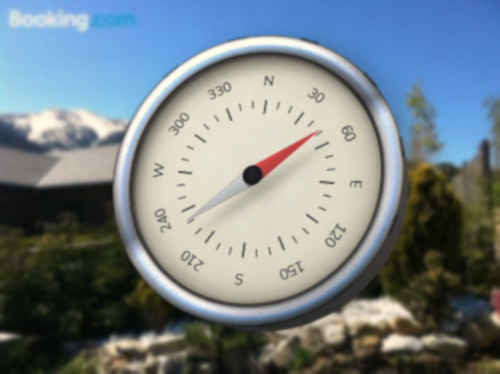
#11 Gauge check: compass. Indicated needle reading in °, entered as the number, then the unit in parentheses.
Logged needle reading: 50 (°)
